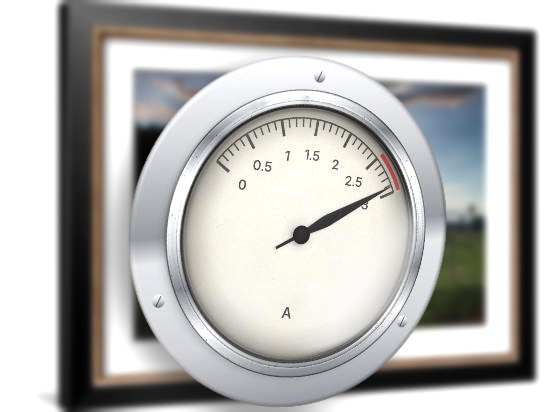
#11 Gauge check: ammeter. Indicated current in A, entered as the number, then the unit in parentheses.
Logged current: 2.9 (A)
